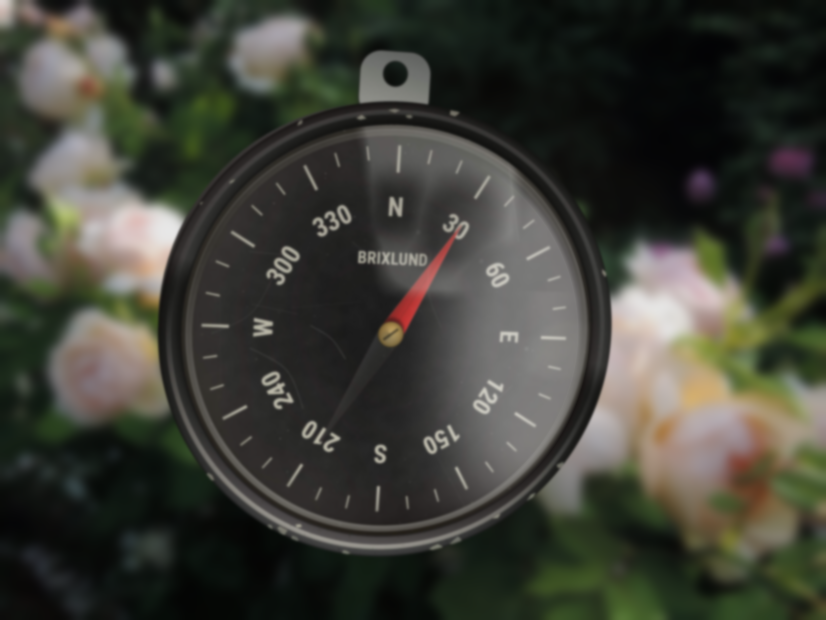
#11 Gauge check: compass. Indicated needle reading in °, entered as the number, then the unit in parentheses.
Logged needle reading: 30 (°)
